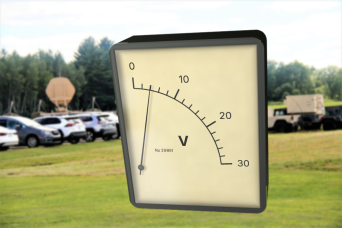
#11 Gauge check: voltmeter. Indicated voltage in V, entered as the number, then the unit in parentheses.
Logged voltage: 4 (V)
